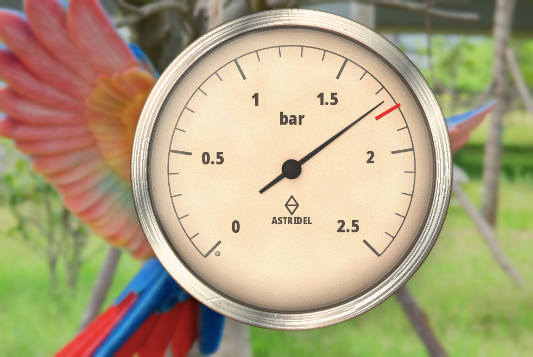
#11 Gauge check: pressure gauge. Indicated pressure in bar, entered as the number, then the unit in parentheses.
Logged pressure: 1.75 (bar)
